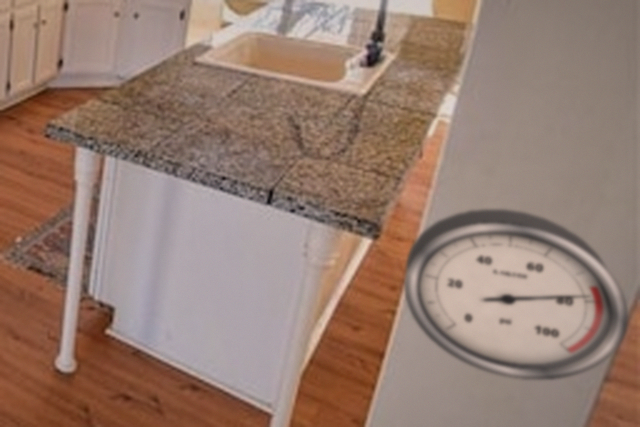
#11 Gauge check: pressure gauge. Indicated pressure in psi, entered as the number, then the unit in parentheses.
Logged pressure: 77.5 (psi)
